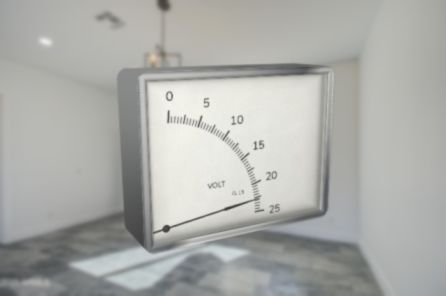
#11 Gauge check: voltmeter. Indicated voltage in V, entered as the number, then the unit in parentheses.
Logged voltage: 22.5 (V)
